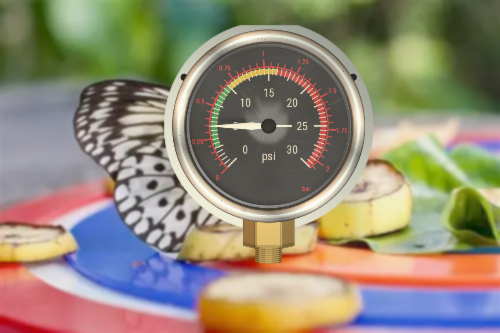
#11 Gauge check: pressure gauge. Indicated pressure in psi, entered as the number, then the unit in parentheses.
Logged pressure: 5 (psi)
